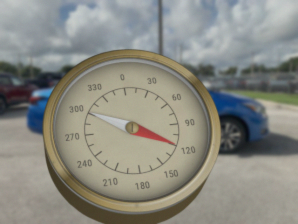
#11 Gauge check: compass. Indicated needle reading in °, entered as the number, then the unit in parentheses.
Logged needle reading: 120 (°)
